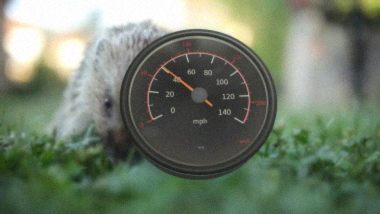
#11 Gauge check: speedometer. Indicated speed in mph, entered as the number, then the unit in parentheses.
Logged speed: 40 (mph)
